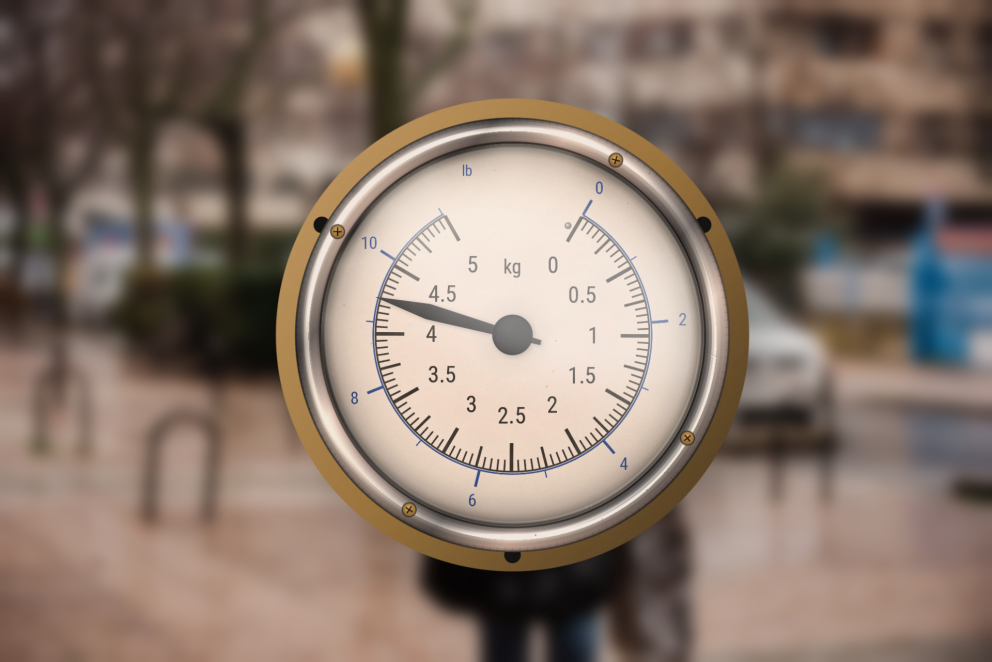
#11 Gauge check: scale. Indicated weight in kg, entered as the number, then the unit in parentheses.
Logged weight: 4.25 (kg)
